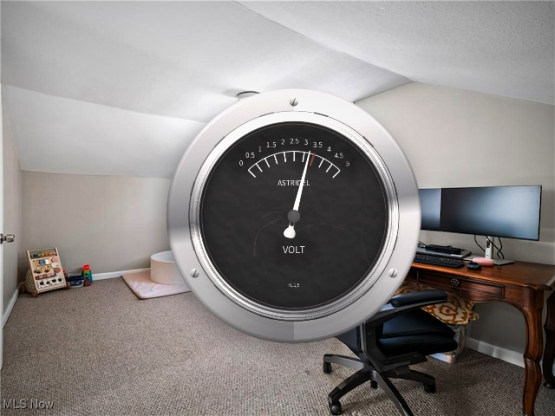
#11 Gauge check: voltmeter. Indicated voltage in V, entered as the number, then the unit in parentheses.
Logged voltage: 3.25 (V)
